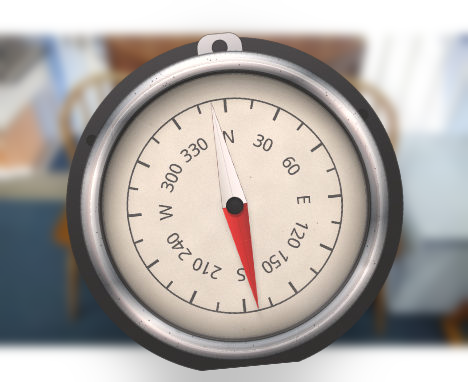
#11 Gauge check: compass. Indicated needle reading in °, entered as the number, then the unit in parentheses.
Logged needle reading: 172.5 (°)
